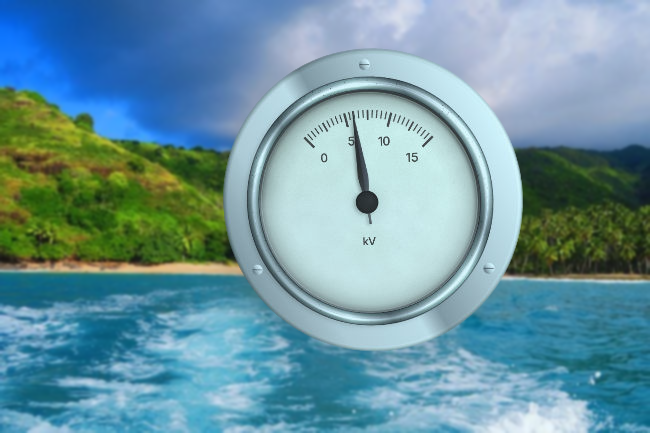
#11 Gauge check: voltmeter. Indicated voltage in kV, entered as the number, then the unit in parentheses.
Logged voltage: 6 (kV)
